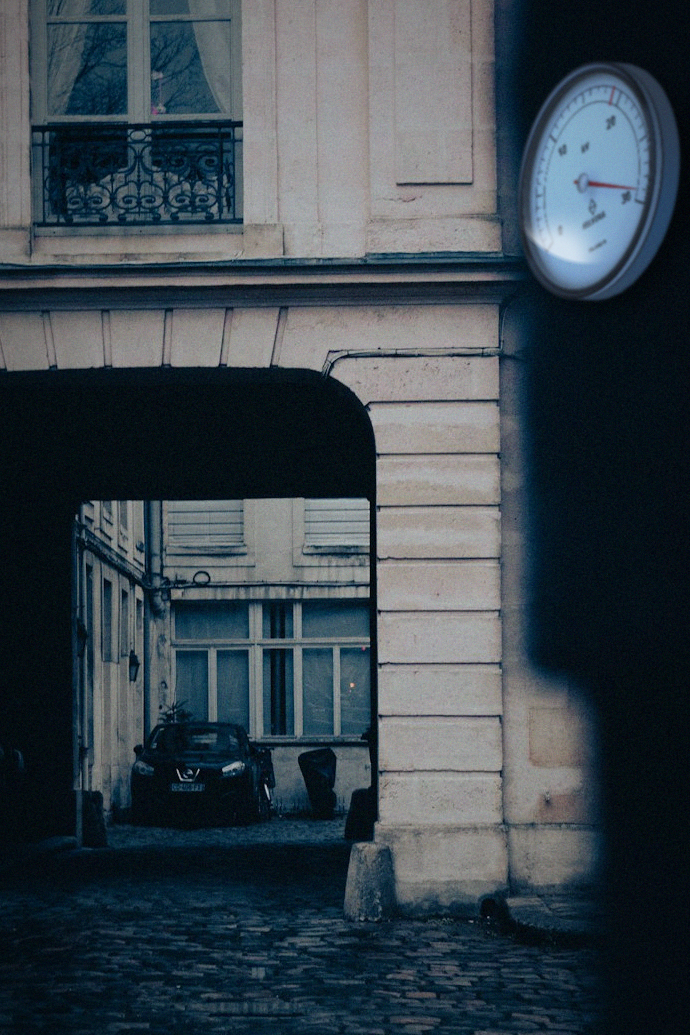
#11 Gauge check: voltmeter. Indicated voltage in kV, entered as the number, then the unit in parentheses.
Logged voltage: 29 (kV)
